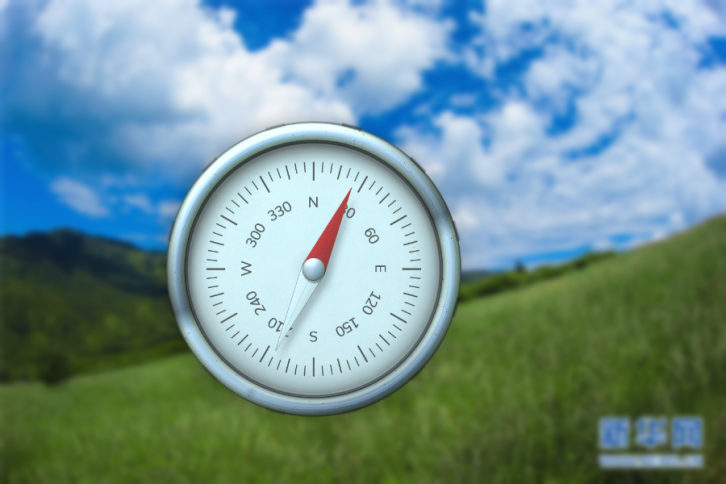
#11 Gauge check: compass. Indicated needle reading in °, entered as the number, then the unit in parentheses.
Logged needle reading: 25 (°)
